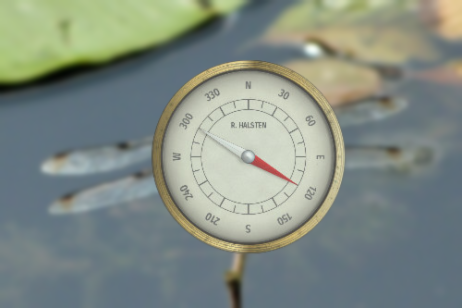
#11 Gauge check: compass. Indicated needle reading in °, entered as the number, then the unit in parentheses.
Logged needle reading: 120 (°)
